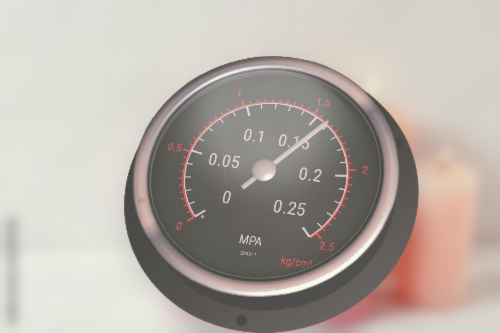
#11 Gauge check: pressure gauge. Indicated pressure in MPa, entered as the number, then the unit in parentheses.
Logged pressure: 0.16 (MPa)
